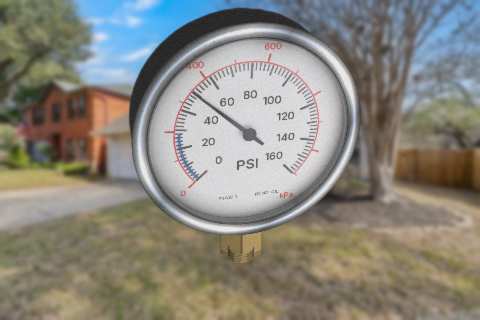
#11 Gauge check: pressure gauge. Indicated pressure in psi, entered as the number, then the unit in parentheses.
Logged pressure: 50 (psi)
